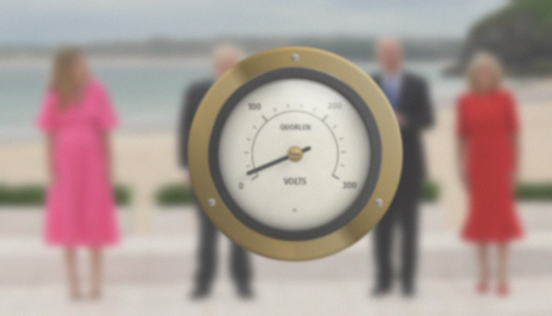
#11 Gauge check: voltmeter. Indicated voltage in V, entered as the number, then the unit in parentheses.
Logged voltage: 10 (V)
